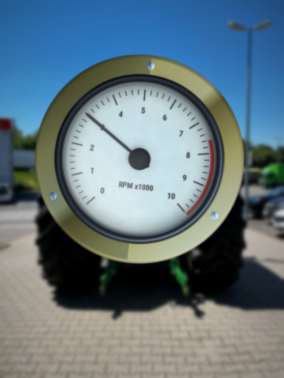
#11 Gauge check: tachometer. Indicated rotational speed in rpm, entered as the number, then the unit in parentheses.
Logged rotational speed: 3000 (rpm)
